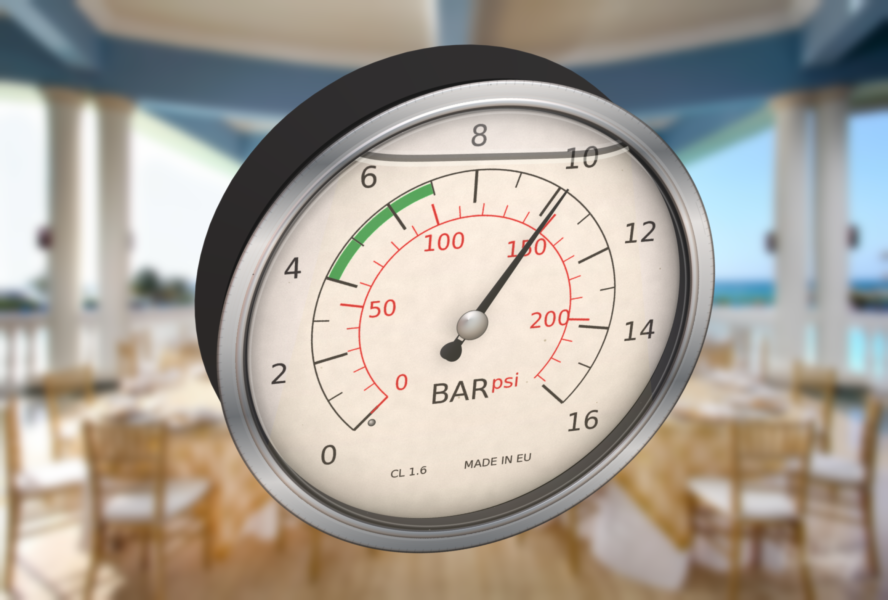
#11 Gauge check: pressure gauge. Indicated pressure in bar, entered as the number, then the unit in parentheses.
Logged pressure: 10 (bar)
